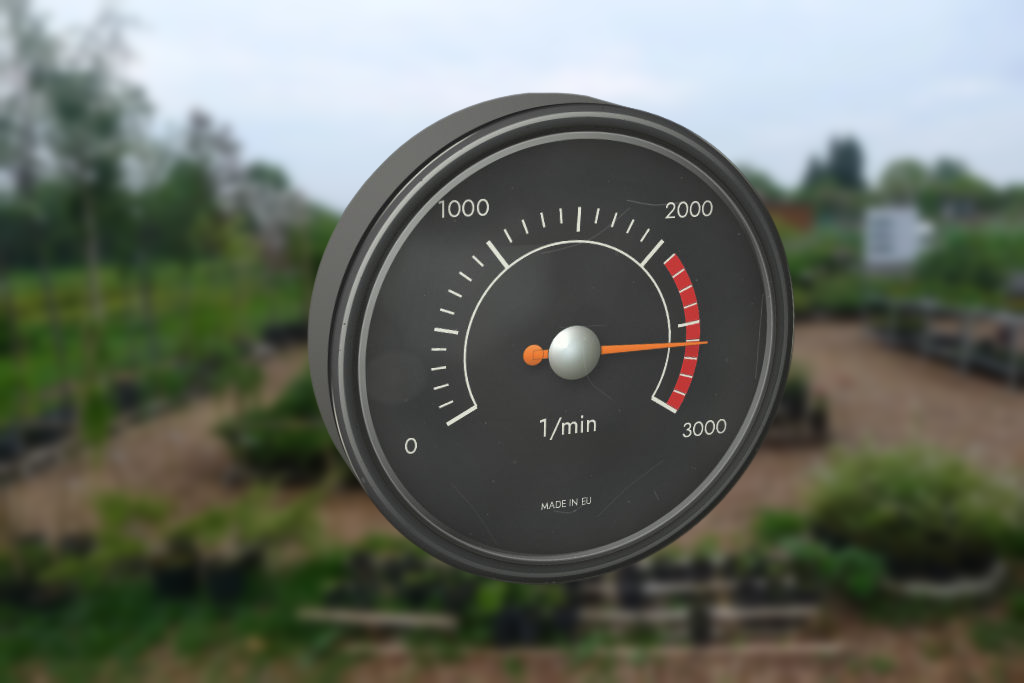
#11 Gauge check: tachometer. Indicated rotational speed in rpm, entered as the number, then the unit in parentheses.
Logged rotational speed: 2600 (rpm)
